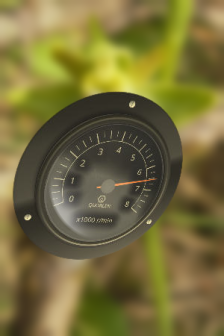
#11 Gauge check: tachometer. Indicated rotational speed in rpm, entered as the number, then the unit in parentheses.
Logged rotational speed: 6500 (rpm)
